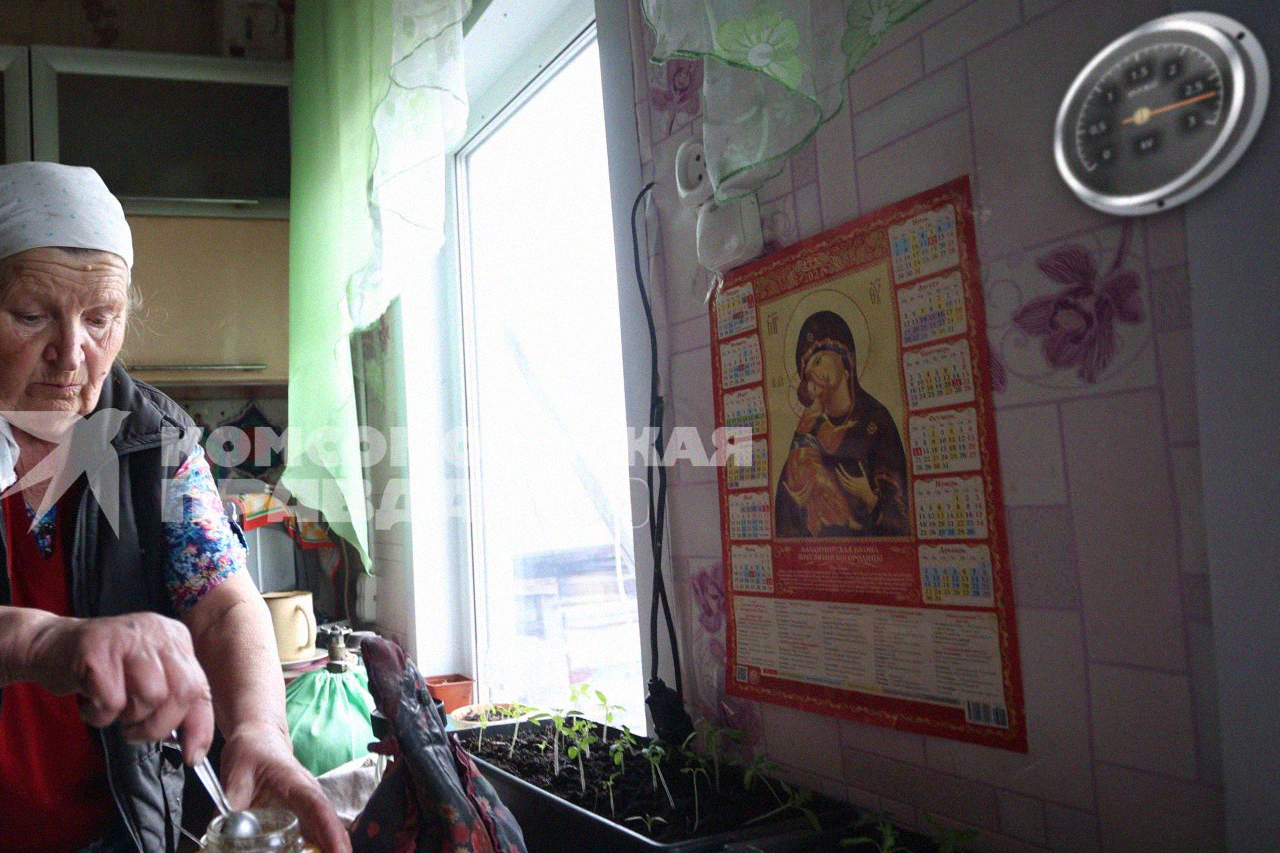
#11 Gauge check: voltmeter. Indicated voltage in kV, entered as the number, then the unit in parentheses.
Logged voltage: 2.7 (kV)
